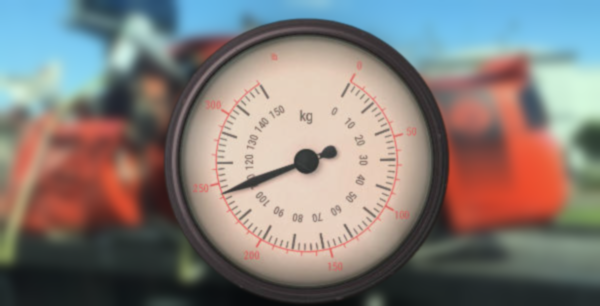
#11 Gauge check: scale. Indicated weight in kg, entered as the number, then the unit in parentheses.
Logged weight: 110 (kg)
